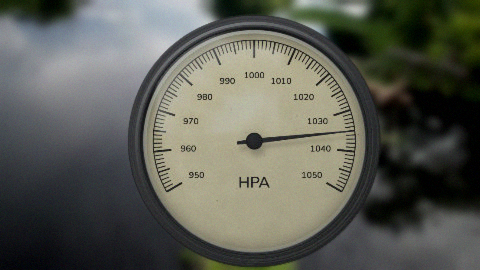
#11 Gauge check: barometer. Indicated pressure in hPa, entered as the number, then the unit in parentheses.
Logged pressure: 1035 (hPa)
